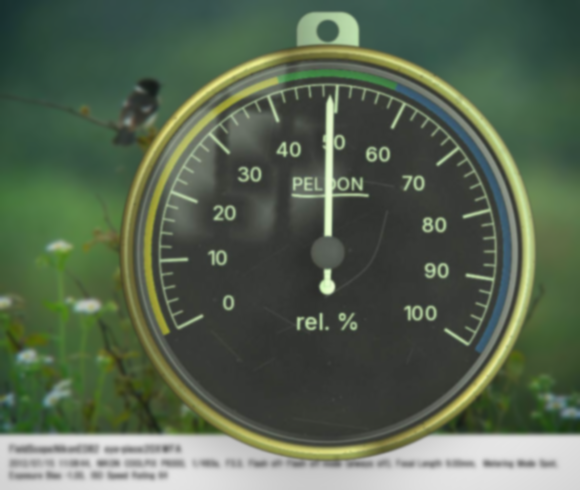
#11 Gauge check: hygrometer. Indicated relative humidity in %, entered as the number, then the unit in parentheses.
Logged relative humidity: 49 (%)
